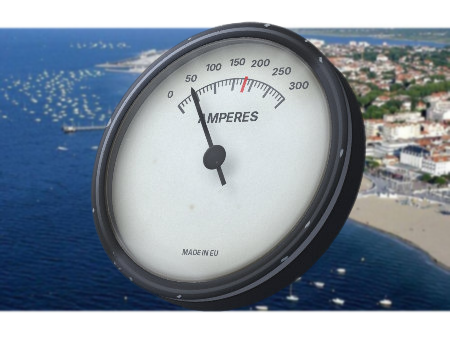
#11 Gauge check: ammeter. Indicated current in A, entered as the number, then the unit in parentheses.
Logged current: 50 (A)
